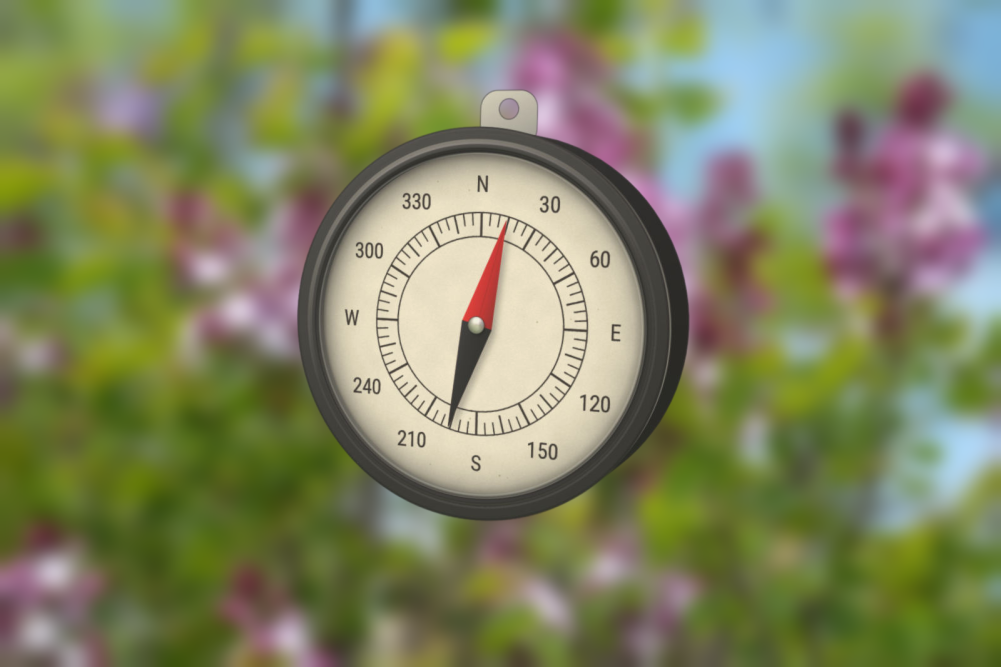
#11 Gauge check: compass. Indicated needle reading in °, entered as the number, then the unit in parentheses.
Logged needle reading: 15 (°)
